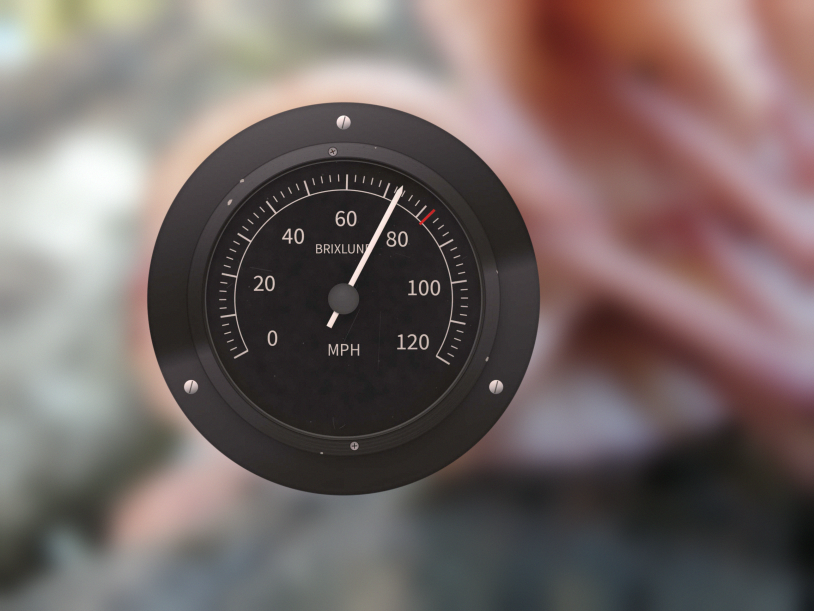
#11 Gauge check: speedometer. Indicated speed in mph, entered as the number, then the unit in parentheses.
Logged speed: 73 (mph)
